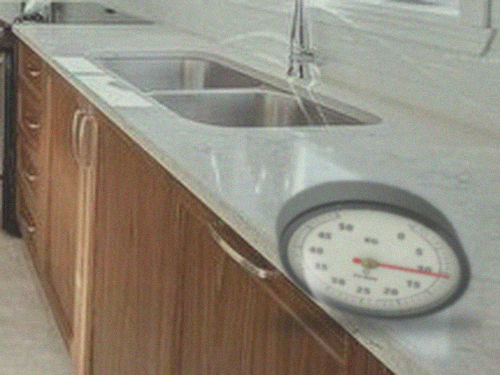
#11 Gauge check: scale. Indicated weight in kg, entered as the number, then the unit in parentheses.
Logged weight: 10 (kg)
